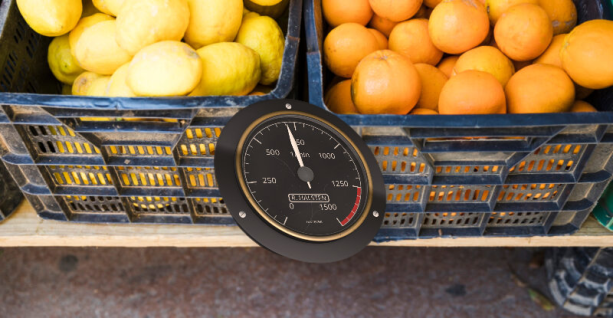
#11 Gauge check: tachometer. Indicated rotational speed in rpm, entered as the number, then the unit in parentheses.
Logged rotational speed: 700 (rpm)
